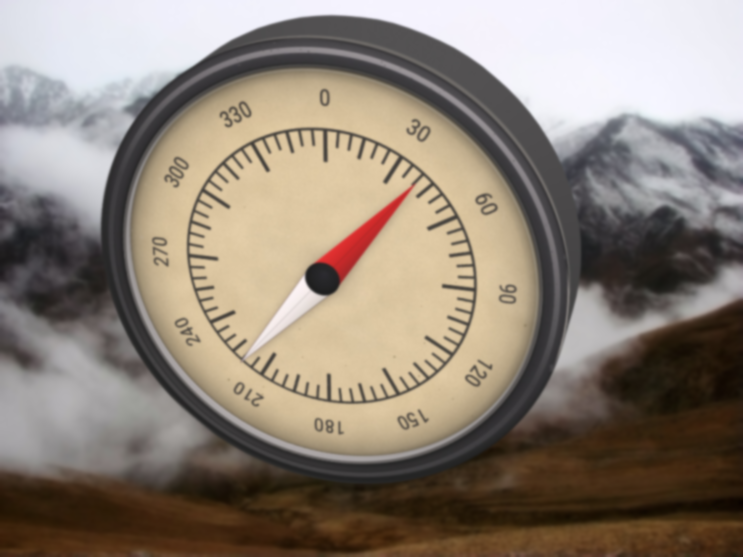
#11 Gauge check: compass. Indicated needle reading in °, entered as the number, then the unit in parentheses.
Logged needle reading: 40 (°)
